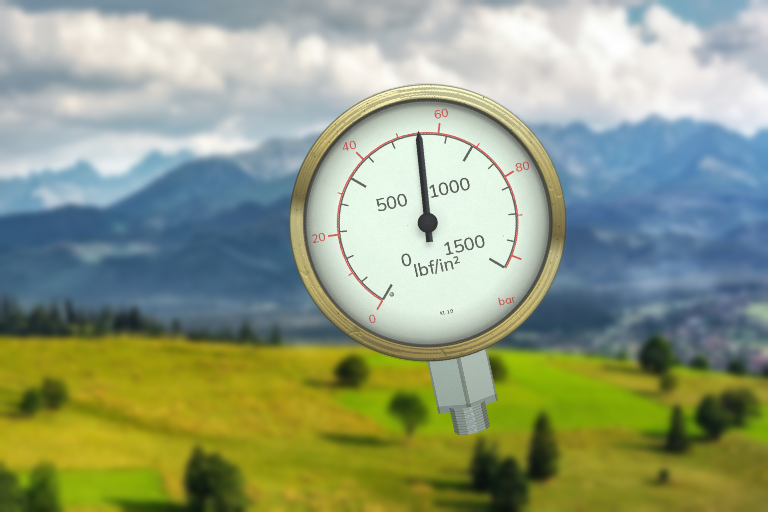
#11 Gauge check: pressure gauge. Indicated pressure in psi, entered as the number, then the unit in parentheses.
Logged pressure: 800 (psi)
